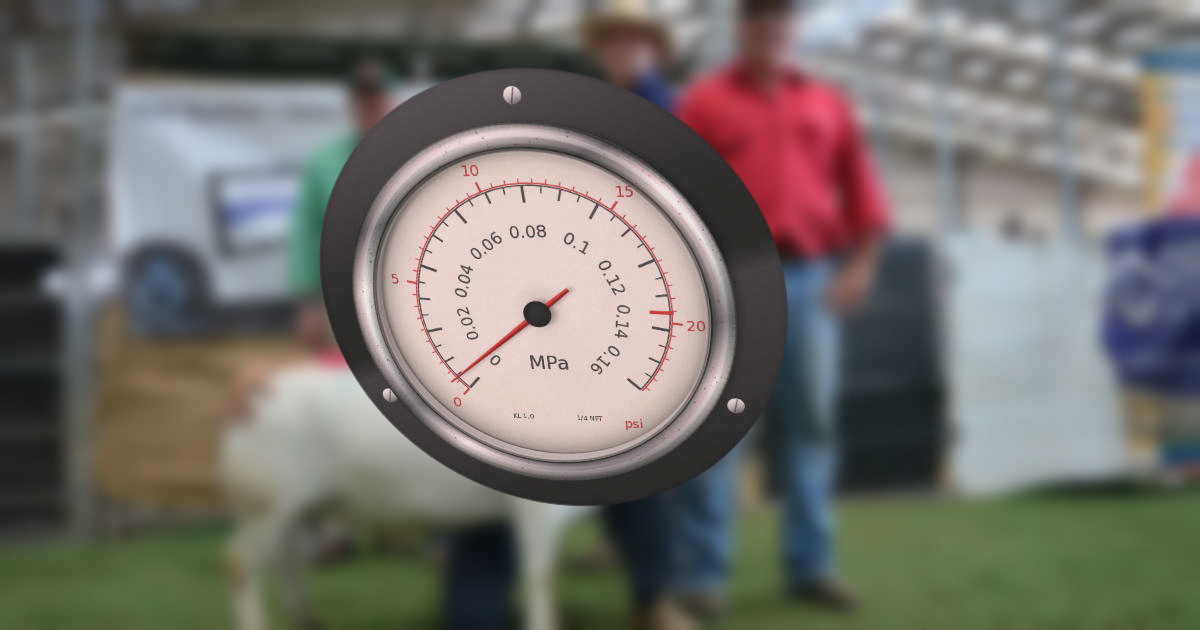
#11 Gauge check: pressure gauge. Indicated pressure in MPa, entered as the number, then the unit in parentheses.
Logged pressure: 0.005 (MPa)
